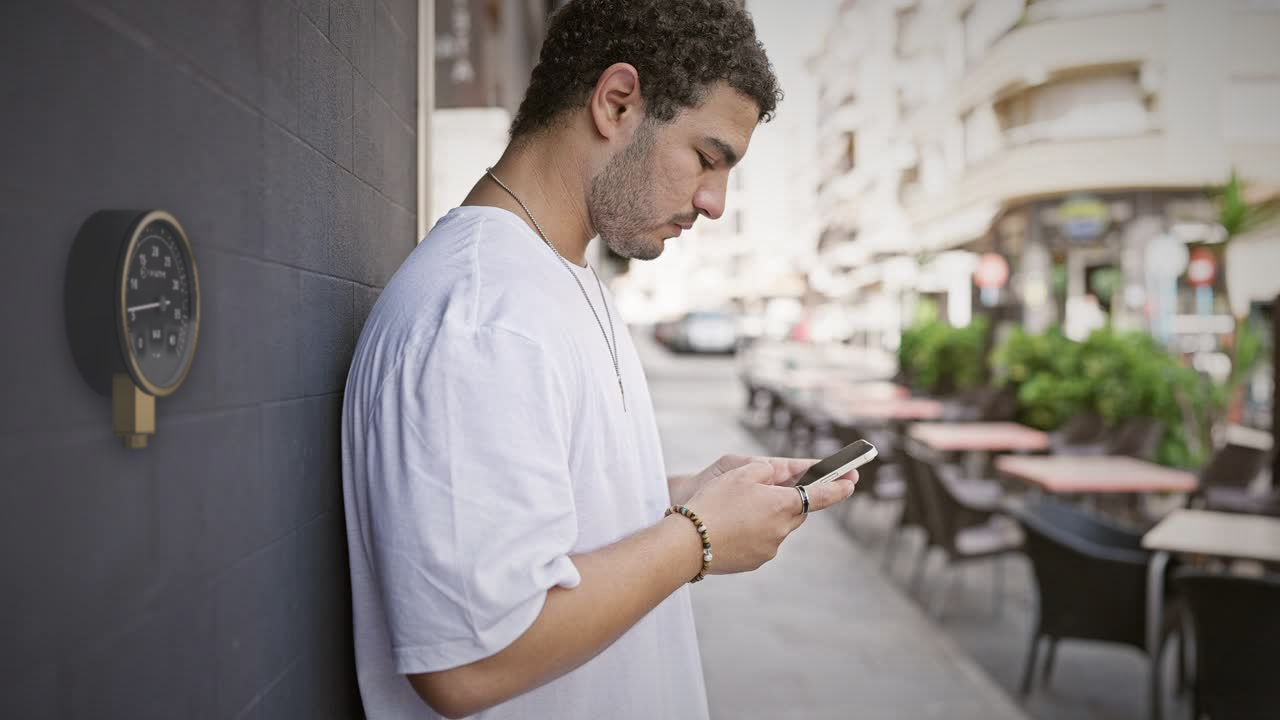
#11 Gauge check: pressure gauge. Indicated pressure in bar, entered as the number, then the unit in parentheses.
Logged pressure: 6 (bar)
